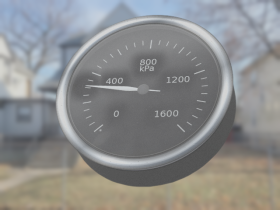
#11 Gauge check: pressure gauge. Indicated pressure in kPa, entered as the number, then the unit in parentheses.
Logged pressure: 300 (kPa)
